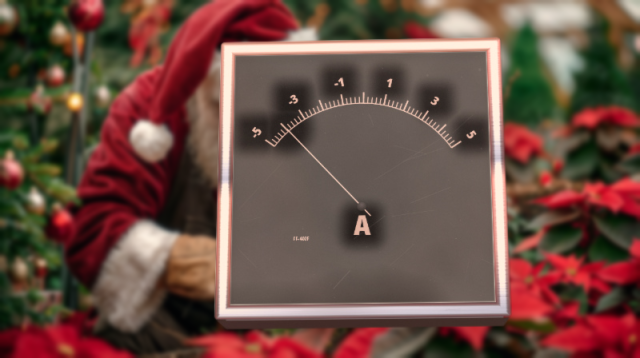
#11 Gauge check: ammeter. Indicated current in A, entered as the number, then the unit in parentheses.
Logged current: -4 (A)
